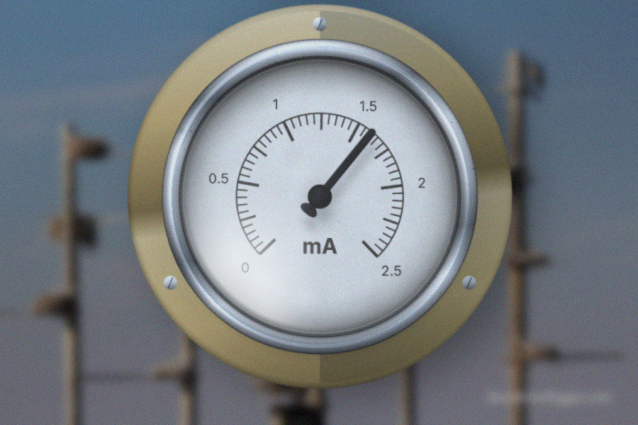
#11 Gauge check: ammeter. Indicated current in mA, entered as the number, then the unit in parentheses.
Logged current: 1.6 (mA)
